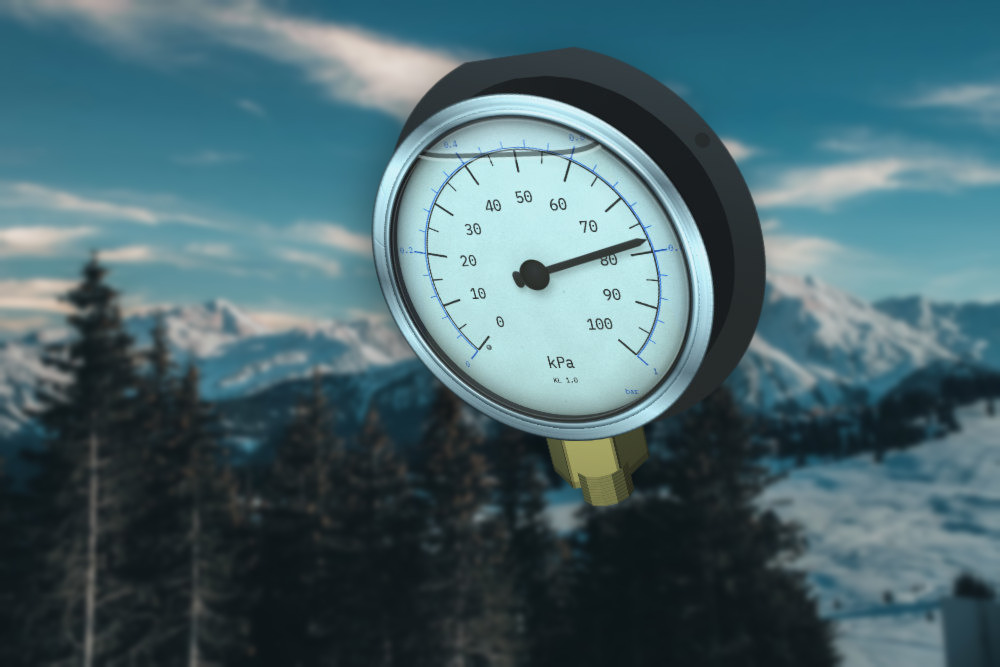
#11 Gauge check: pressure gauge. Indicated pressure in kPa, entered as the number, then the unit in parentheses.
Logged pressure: 77.5 (kPa)
